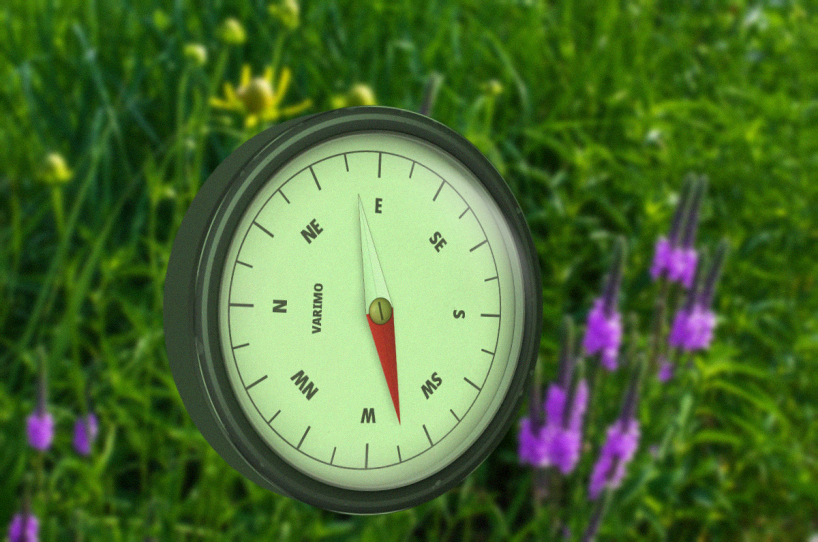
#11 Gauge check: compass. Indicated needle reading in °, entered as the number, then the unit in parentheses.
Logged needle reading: 255 (°)
